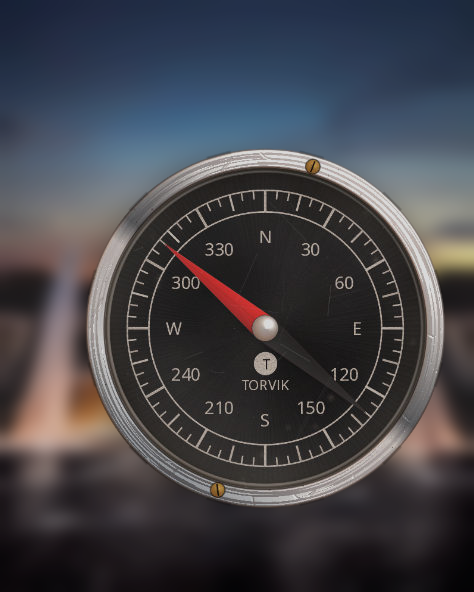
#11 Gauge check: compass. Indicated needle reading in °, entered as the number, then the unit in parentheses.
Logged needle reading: 310 (°)
